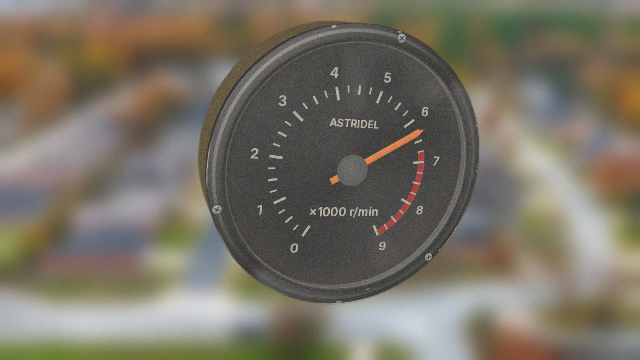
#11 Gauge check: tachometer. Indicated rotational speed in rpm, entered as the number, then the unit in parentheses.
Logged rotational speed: 6250 (rpm)
